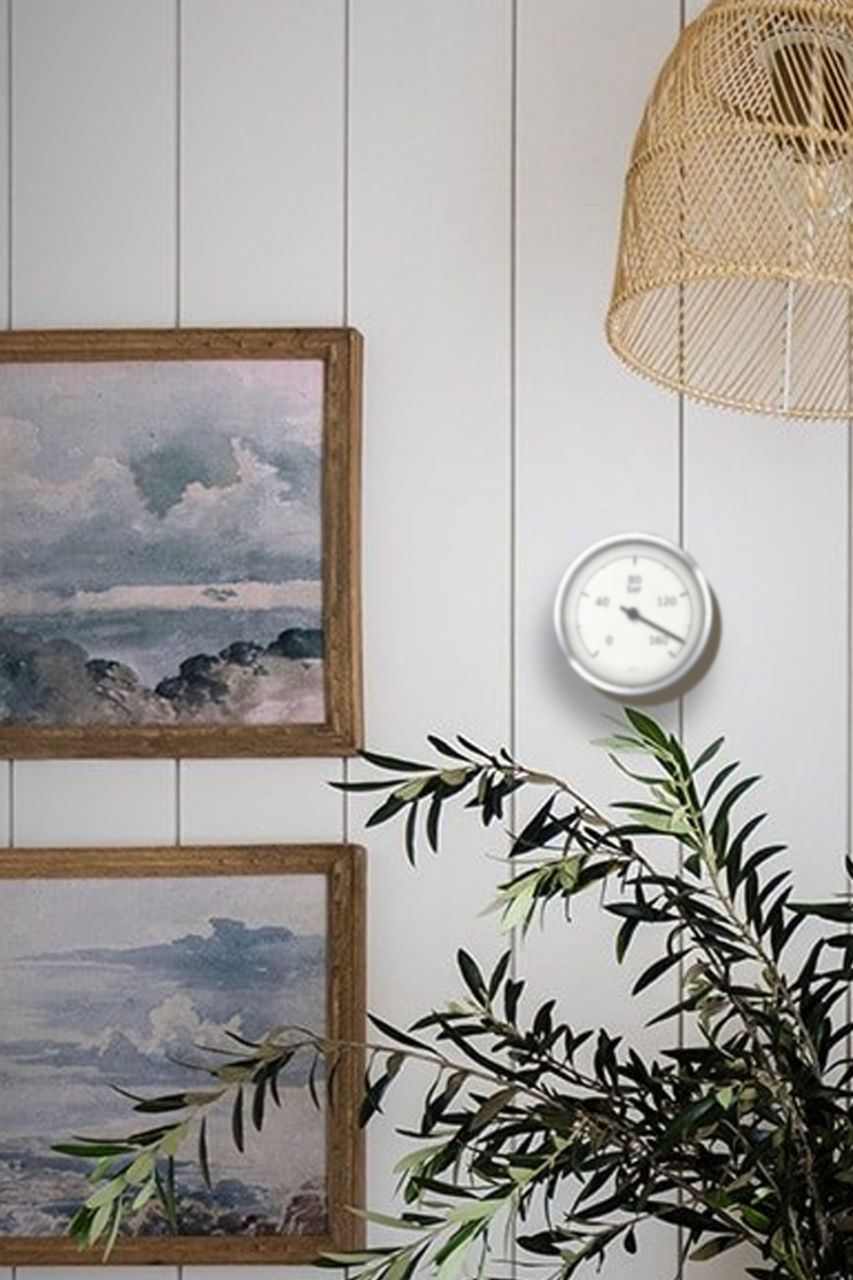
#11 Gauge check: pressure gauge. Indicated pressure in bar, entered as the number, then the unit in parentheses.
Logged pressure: 150 (bar)
